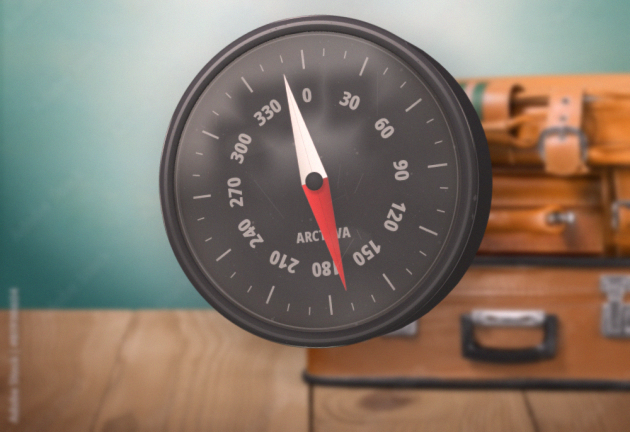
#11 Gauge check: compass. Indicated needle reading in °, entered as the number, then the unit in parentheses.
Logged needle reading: 170 (°)
